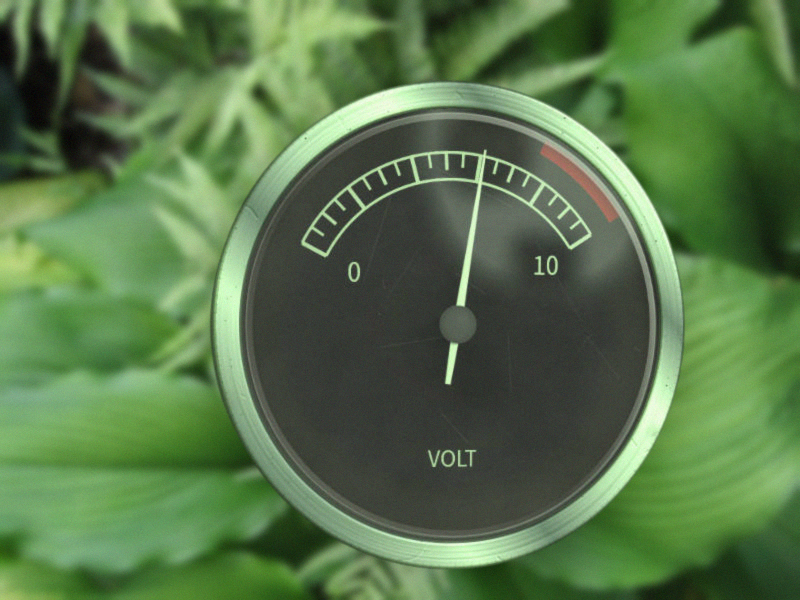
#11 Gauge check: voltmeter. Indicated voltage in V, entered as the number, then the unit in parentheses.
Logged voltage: 6 (V)
